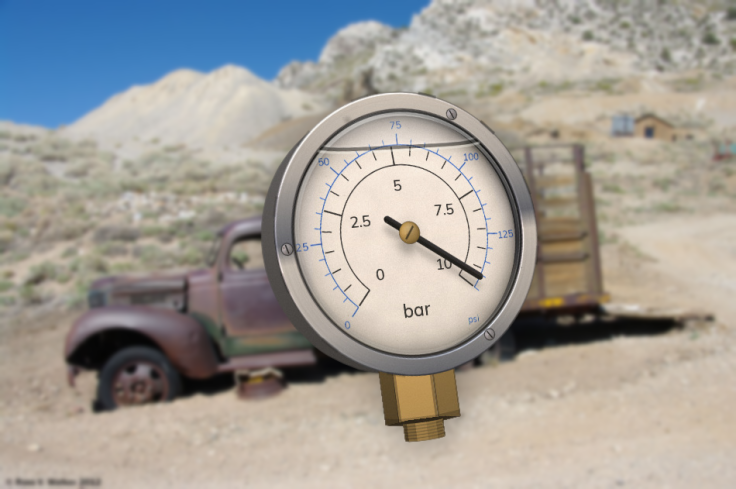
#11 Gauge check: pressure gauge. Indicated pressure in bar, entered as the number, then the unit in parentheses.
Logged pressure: 9.75 (bar)
